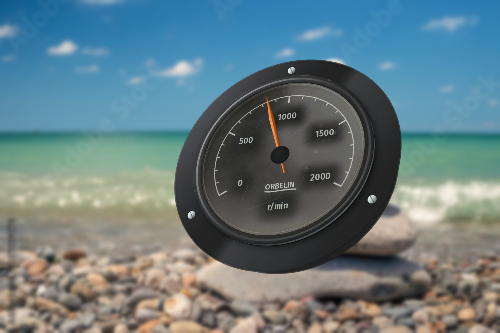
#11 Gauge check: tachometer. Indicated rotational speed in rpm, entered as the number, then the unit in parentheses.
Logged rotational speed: 850 (rpm)
